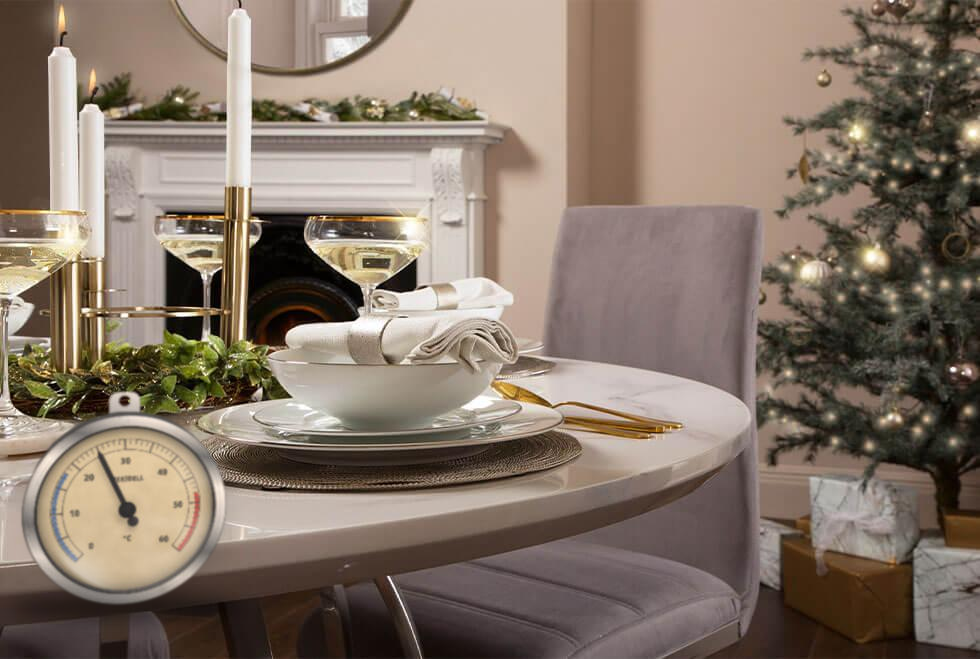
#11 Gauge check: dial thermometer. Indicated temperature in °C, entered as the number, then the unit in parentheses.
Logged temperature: 25 (°C)
